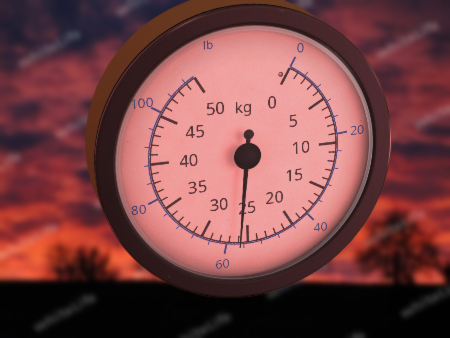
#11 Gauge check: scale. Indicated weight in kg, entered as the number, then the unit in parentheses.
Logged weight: 26 (kg)
